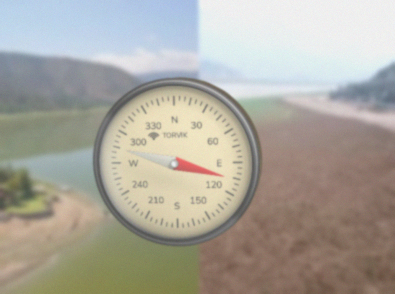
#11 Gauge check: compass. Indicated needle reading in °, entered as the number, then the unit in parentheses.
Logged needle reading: 105 (°)
